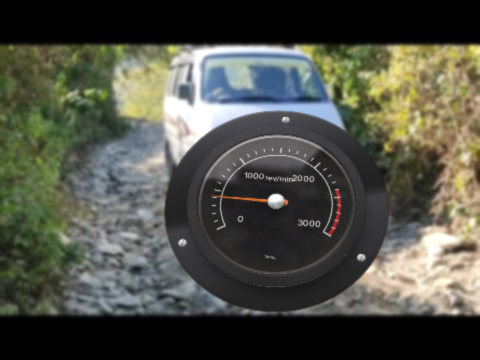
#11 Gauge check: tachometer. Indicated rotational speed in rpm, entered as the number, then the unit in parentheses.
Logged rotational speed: 400 (rpm)
